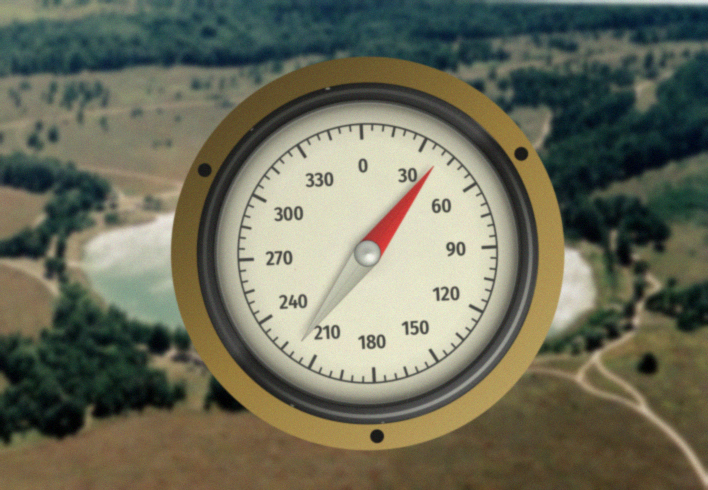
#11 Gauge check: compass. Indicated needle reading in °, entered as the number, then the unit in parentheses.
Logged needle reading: 40 (°)
